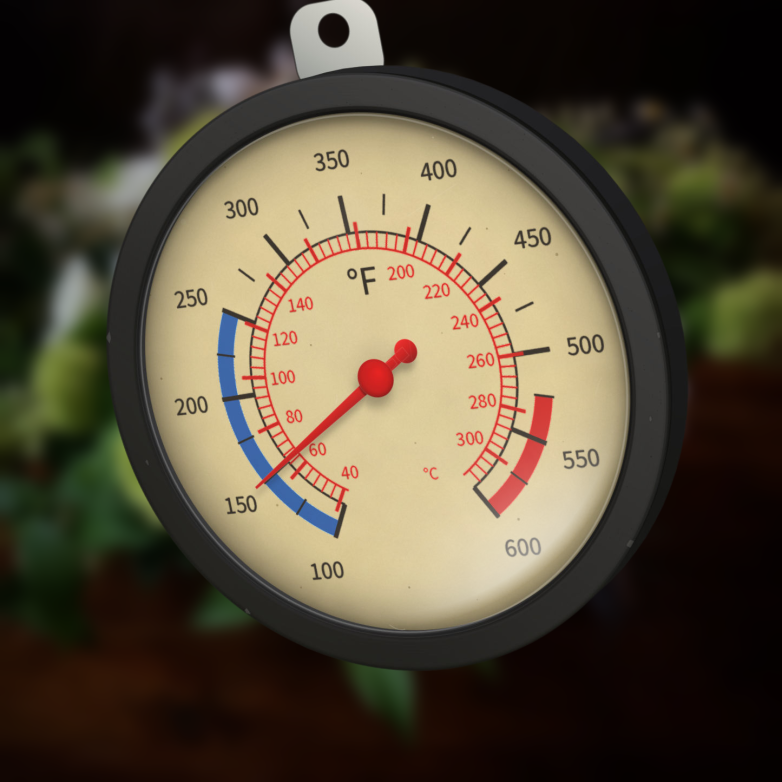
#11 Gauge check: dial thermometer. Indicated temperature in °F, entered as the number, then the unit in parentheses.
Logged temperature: 150 (°F)
